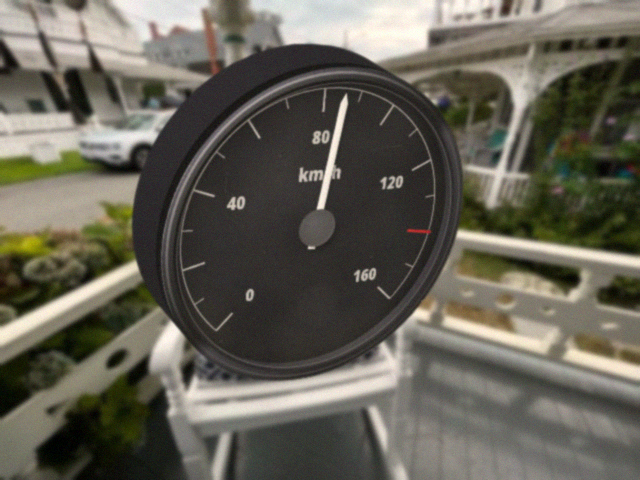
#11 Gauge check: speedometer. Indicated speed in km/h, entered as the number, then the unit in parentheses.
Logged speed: 85 (km/h)
